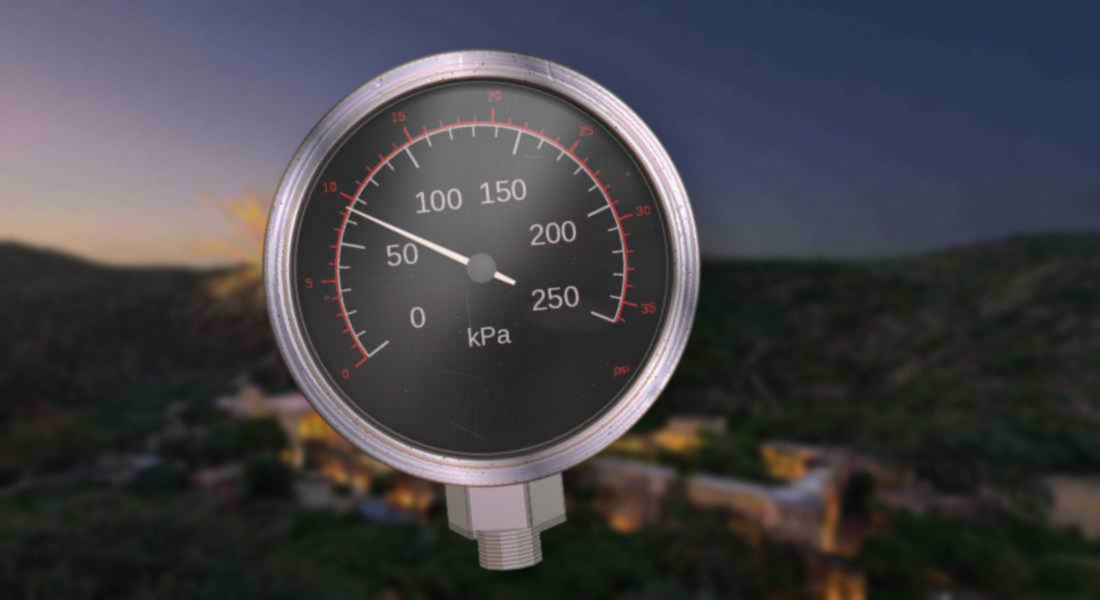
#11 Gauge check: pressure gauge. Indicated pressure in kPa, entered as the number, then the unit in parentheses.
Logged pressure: 65 (kPa)
